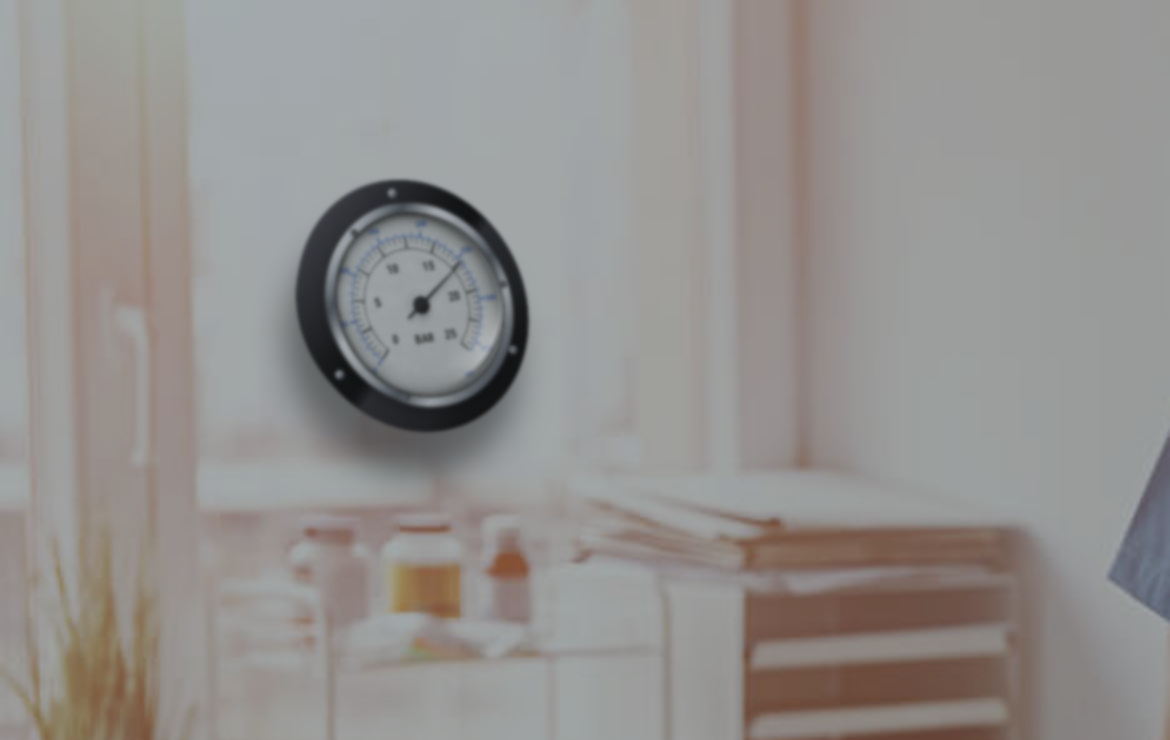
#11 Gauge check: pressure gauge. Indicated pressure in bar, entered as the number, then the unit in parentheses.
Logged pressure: 17.5 (bar)
